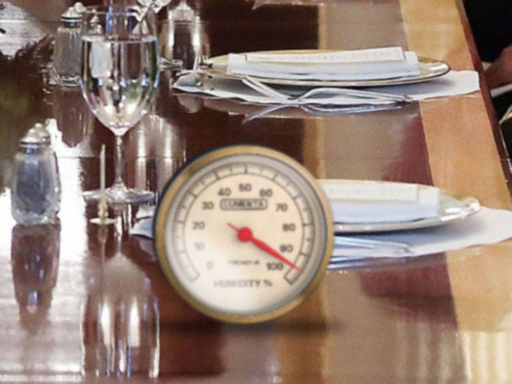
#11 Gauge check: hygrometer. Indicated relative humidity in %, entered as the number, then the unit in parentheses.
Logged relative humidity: 95 (%)
